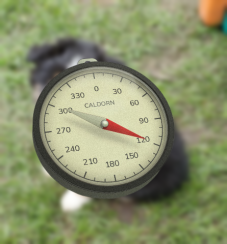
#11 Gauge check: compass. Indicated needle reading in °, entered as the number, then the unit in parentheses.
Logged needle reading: 120 (°)
